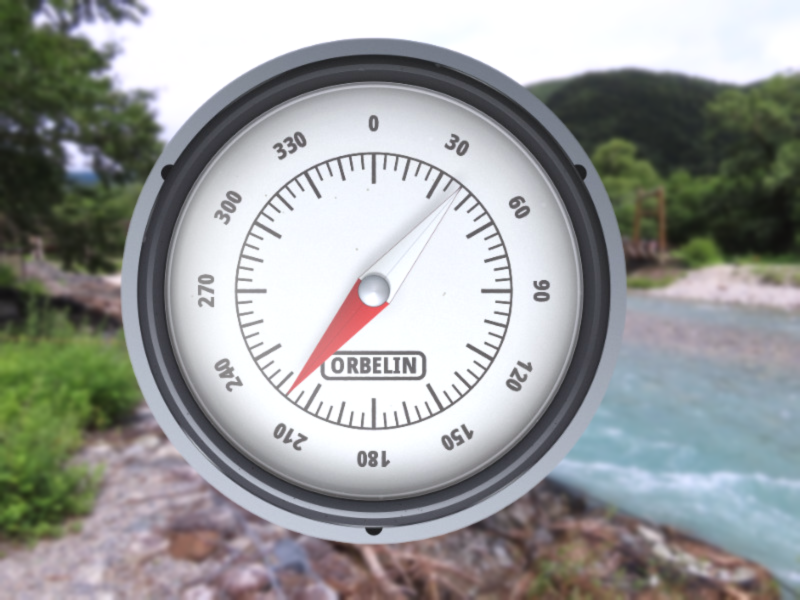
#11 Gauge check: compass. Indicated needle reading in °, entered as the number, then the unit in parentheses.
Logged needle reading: 220 (°)
